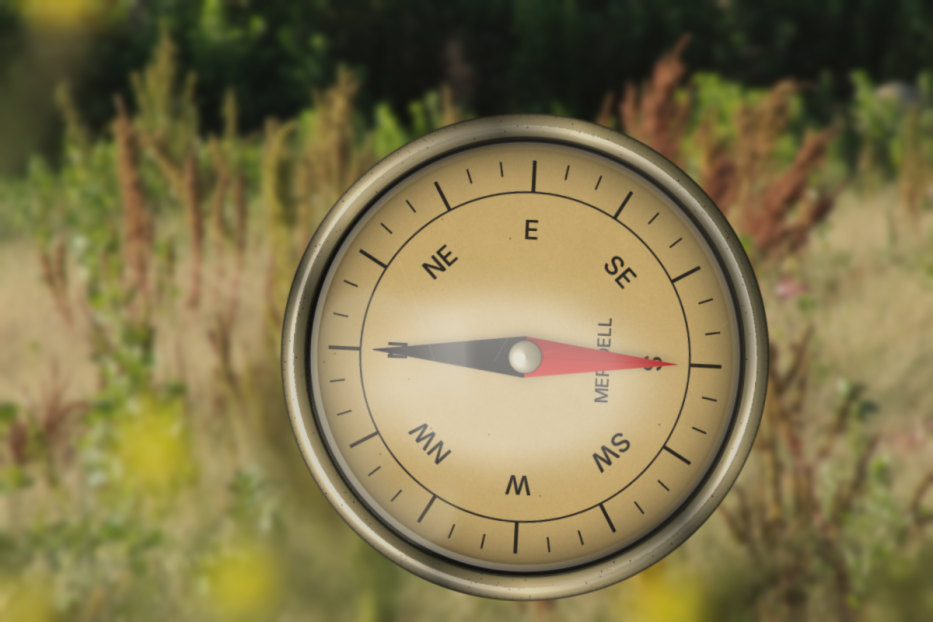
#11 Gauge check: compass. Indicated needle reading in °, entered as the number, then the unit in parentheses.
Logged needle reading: 180 (°)
